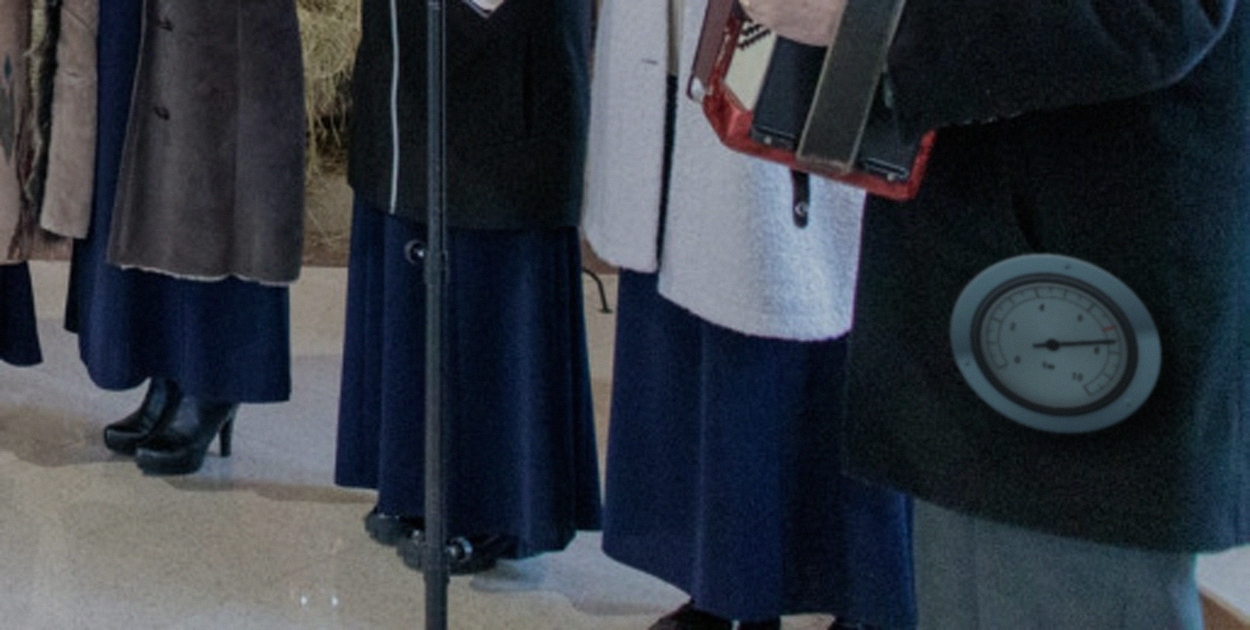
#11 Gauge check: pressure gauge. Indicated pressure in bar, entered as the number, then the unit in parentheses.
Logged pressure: 7.5 (bar)
